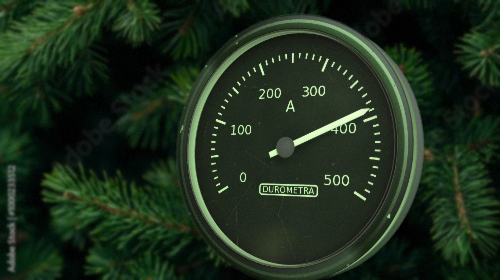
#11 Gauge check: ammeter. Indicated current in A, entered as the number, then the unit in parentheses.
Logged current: 390 (A)
